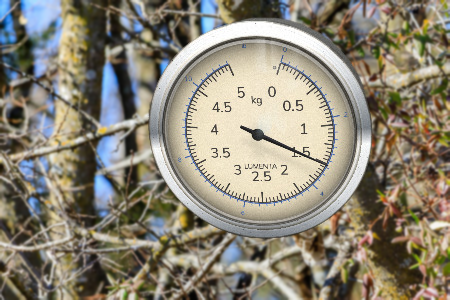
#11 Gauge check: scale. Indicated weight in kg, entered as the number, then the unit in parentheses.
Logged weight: 1.5 (kg)
